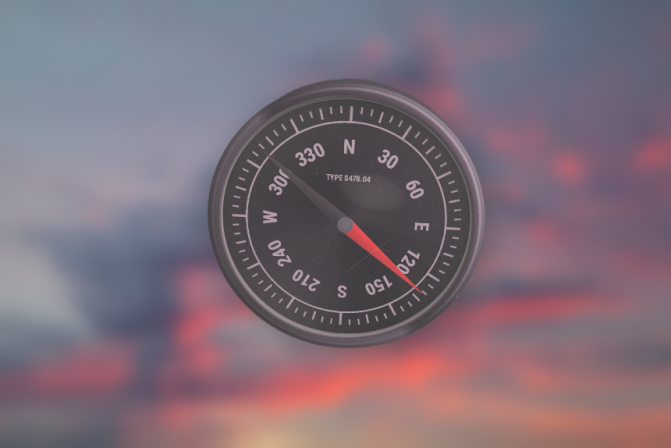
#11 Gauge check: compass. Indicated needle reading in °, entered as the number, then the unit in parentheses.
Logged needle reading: 130 (°)
